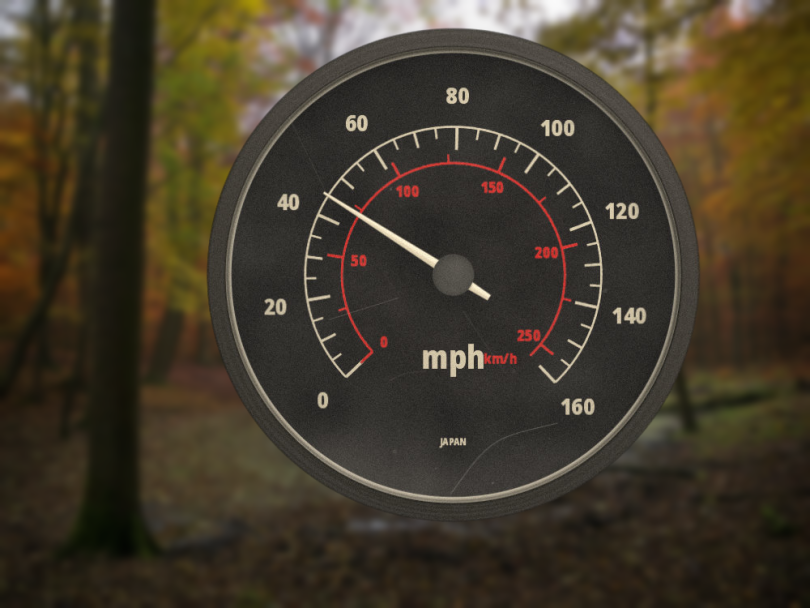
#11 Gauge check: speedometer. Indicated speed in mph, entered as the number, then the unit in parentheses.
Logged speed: 45 (mph)
